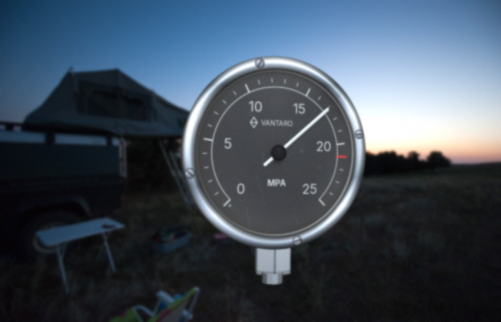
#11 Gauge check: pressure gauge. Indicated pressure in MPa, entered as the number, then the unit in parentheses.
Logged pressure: 17 (MPa)
